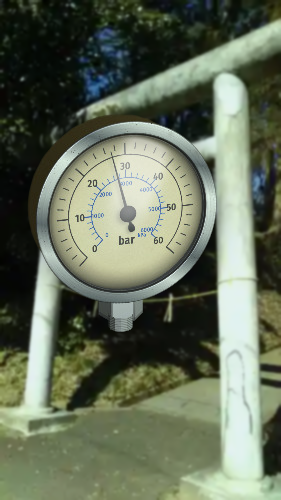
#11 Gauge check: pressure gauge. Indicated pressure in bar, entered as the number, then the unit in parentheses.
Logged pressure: 27 (bar)
